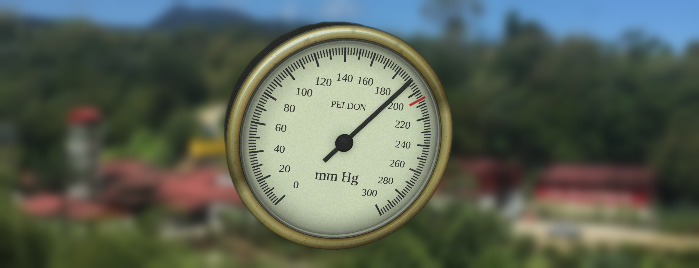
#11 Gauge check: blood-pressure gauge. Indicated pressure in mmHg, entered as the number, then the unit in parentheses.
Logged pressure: 190 (mmHg)
